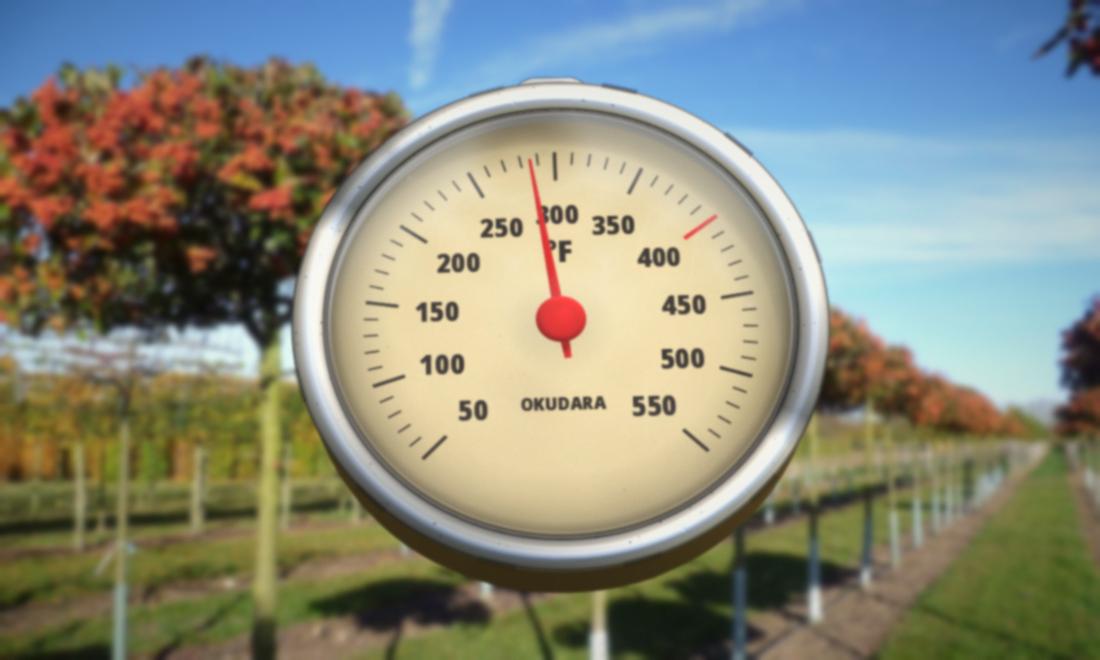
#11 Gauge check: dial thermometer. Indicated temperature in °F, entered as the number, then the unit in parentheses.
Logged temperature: 285 (°F)
